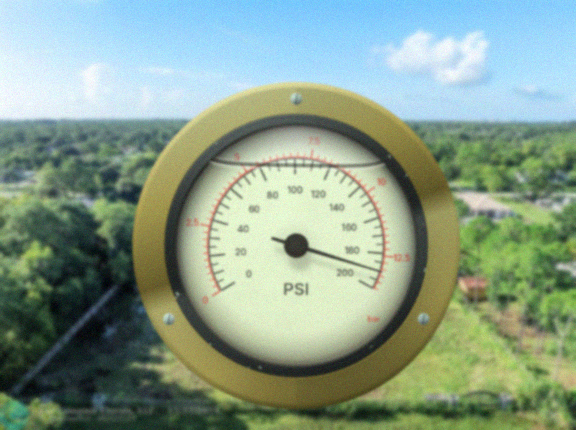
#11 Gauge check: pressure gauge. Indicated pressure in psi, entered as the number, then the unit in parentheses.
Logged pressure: 190 (psi)
